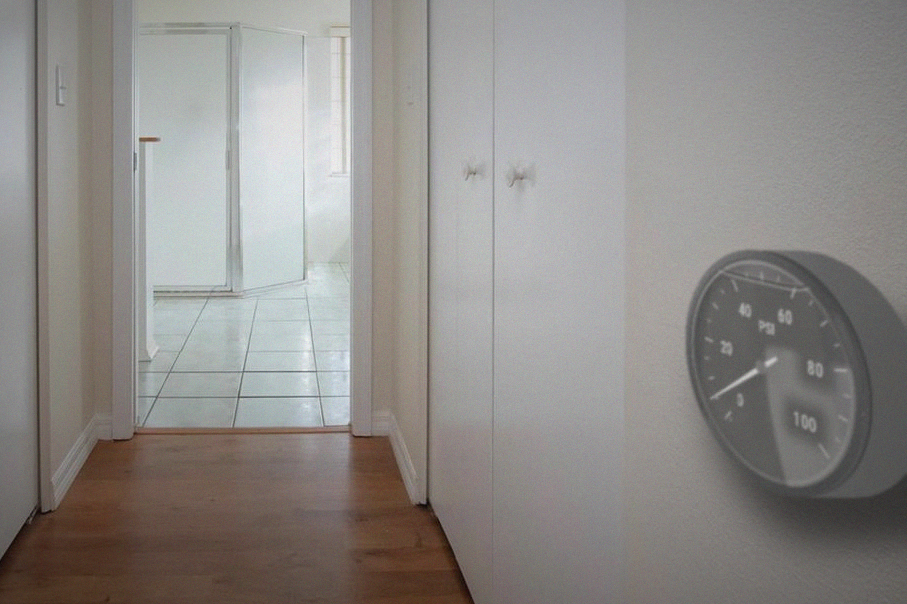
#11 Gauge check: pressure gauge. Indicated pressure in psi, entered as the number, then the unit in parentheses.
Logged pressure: 5 (psi)
